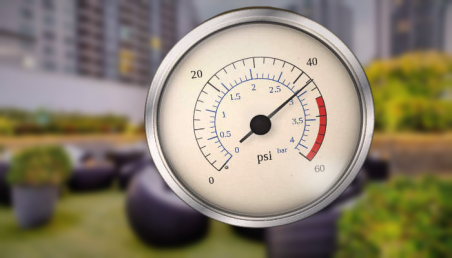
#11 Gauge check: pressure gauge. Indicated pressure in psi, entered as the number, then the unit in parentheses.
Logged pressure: 42 (psi)
